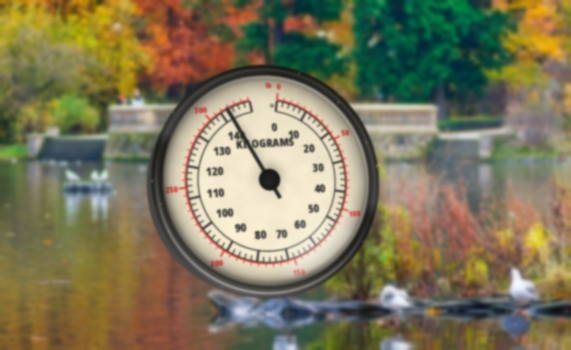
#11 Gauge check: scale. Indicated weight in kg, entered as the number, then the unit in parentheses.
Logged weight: 142 (kg)
